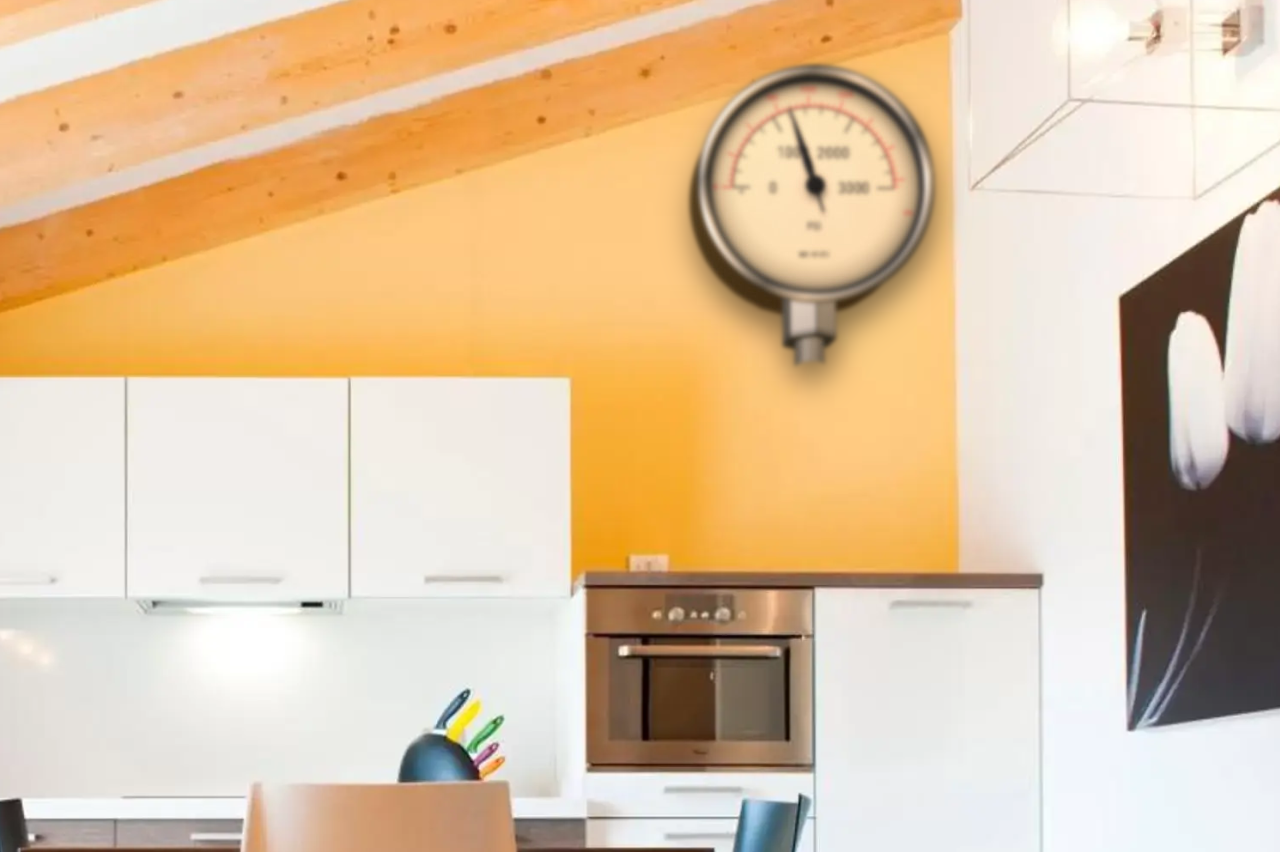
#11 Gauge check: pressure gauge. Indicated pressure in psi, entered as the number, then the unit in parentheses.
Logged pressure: 1200 (psi)
